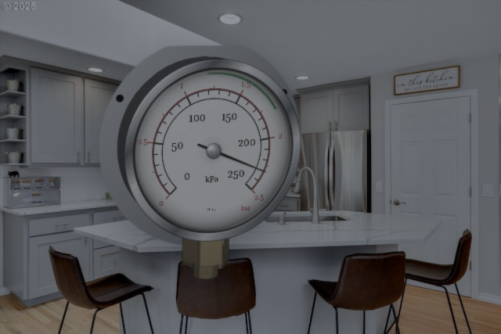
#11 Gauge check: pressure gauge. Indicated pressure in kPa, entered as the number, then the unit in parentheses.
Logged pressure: 230 (kPa)
